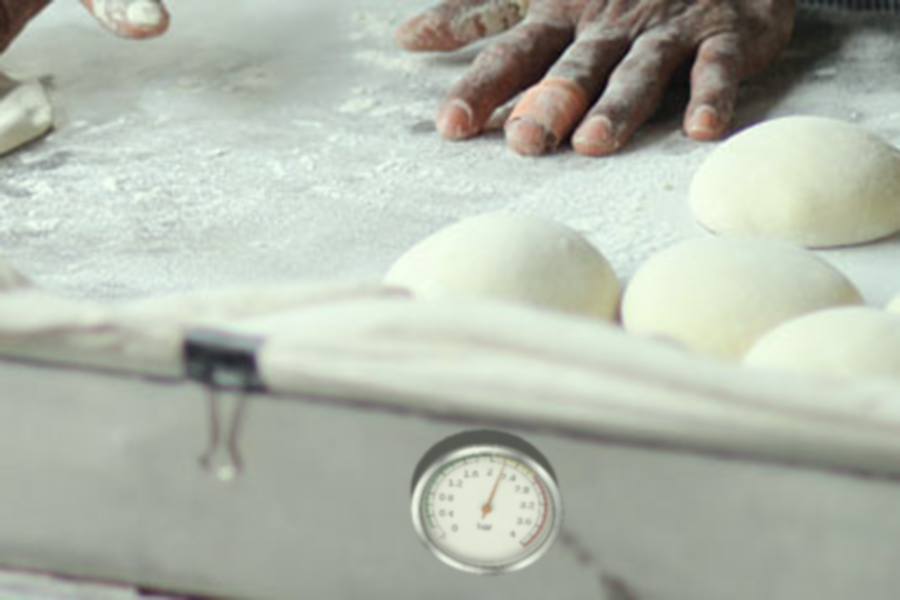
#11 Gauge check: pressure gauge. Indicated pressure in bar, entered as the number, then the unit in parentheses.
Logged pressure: 2.2 (bar)
